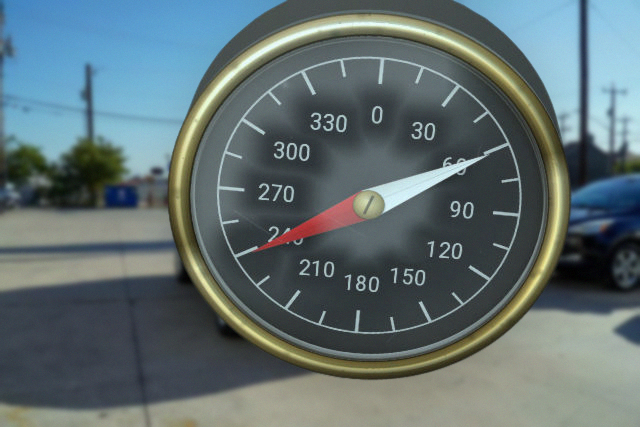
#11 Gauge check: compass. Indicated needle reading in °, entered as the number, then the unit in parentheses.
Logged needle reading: 240 (°)
